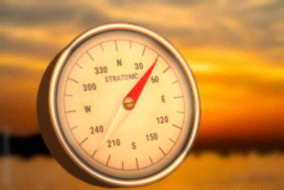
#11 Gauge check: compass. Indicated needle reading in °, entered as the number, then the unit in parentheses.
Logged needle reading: 45 (°)
